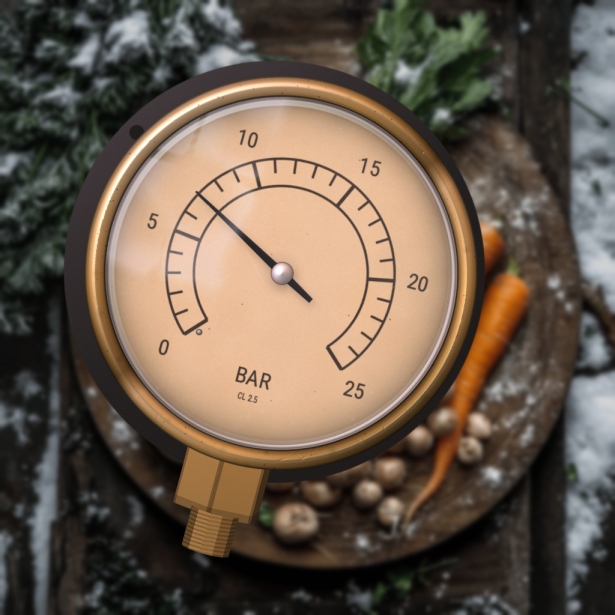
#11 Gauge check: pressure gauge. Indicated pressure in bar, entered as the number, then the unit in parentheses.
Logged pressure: 7 (bar)
